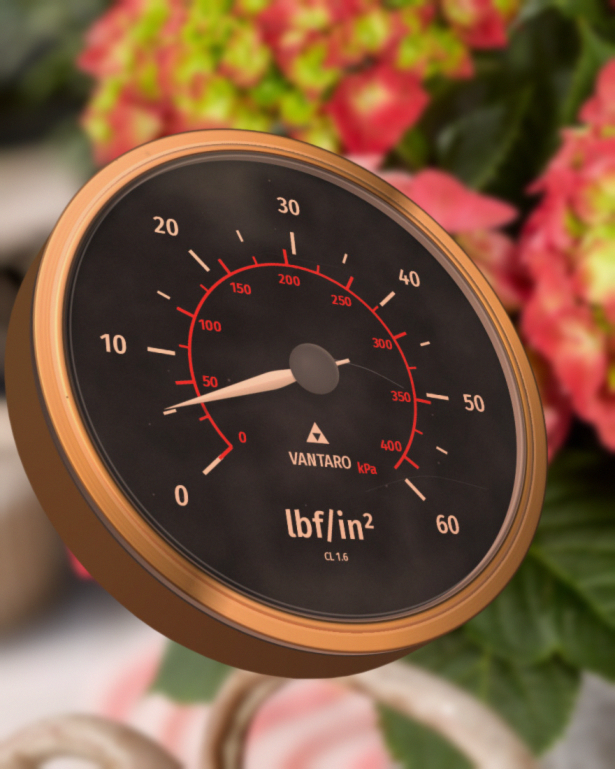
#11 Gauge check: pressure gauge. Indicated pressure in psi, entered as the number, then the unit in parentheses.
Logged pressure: 5 (psi)
